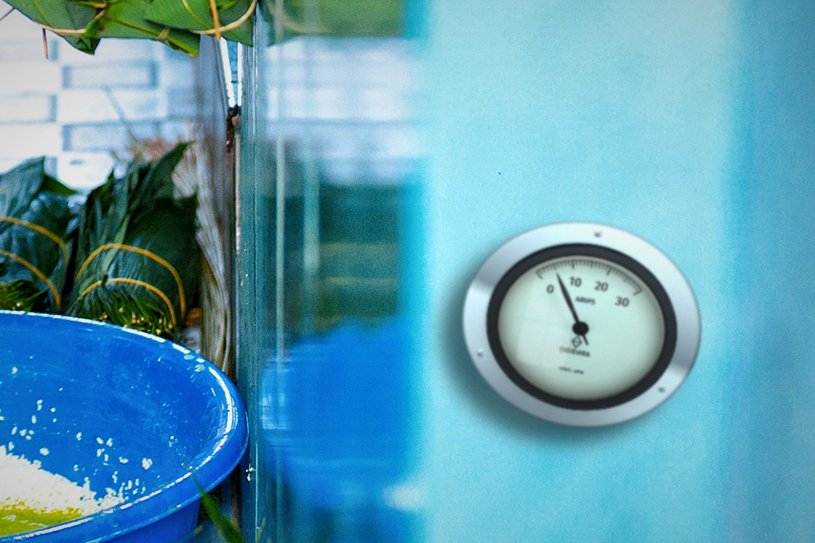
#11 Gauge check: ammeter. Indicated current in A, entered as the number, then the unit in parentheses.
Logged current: 5 (A)
